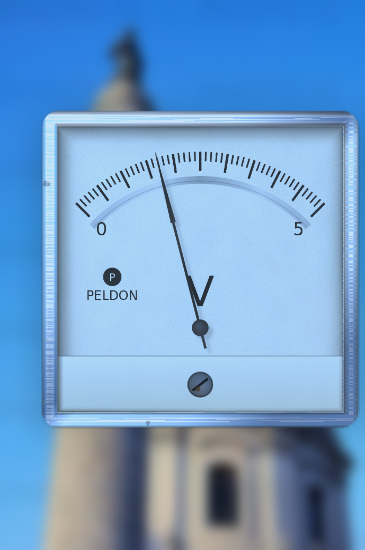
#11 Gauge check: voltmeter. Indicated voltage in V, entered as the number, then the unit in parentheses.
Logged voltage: 1.7 (V)
